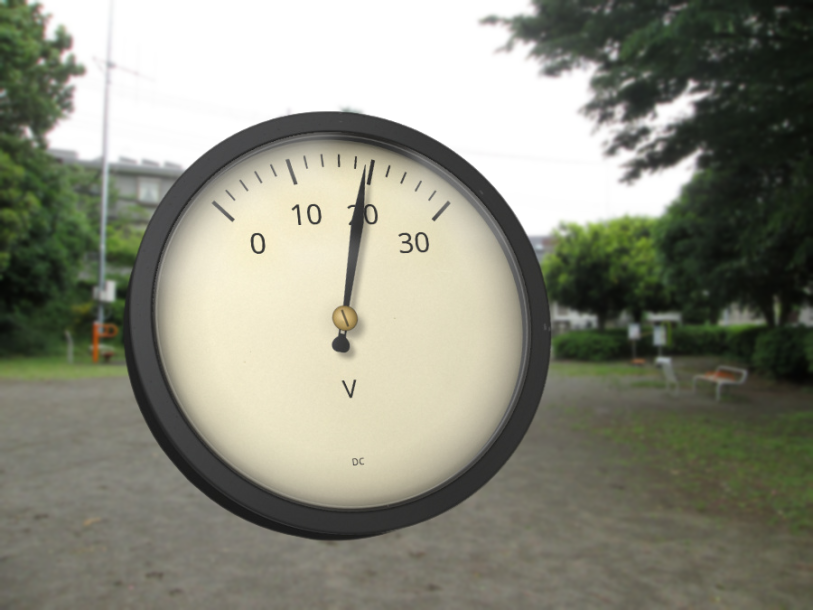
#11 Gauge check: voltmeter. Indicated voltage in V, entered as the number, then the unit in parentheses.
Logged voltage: 19 (V)
